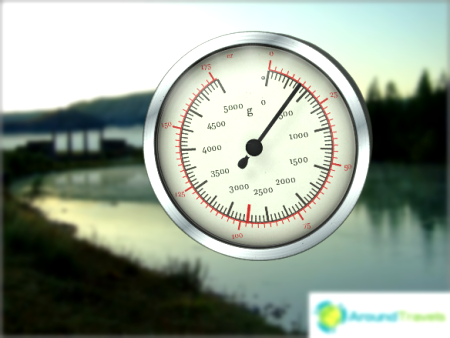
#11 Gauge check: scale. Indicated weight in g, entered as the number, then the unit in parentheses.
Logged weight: 400 (g)
